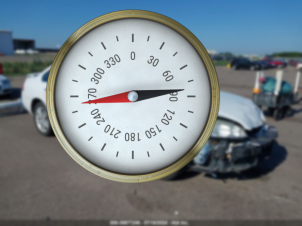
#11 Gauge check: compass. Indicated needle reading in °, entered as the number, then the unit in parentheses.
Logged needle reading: 262.5 (°)
